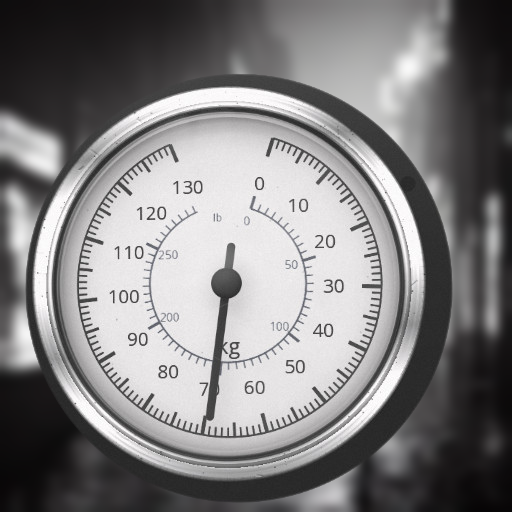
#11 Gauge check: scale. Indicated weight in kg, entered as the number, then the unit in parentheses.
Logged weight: 69 (kg)
